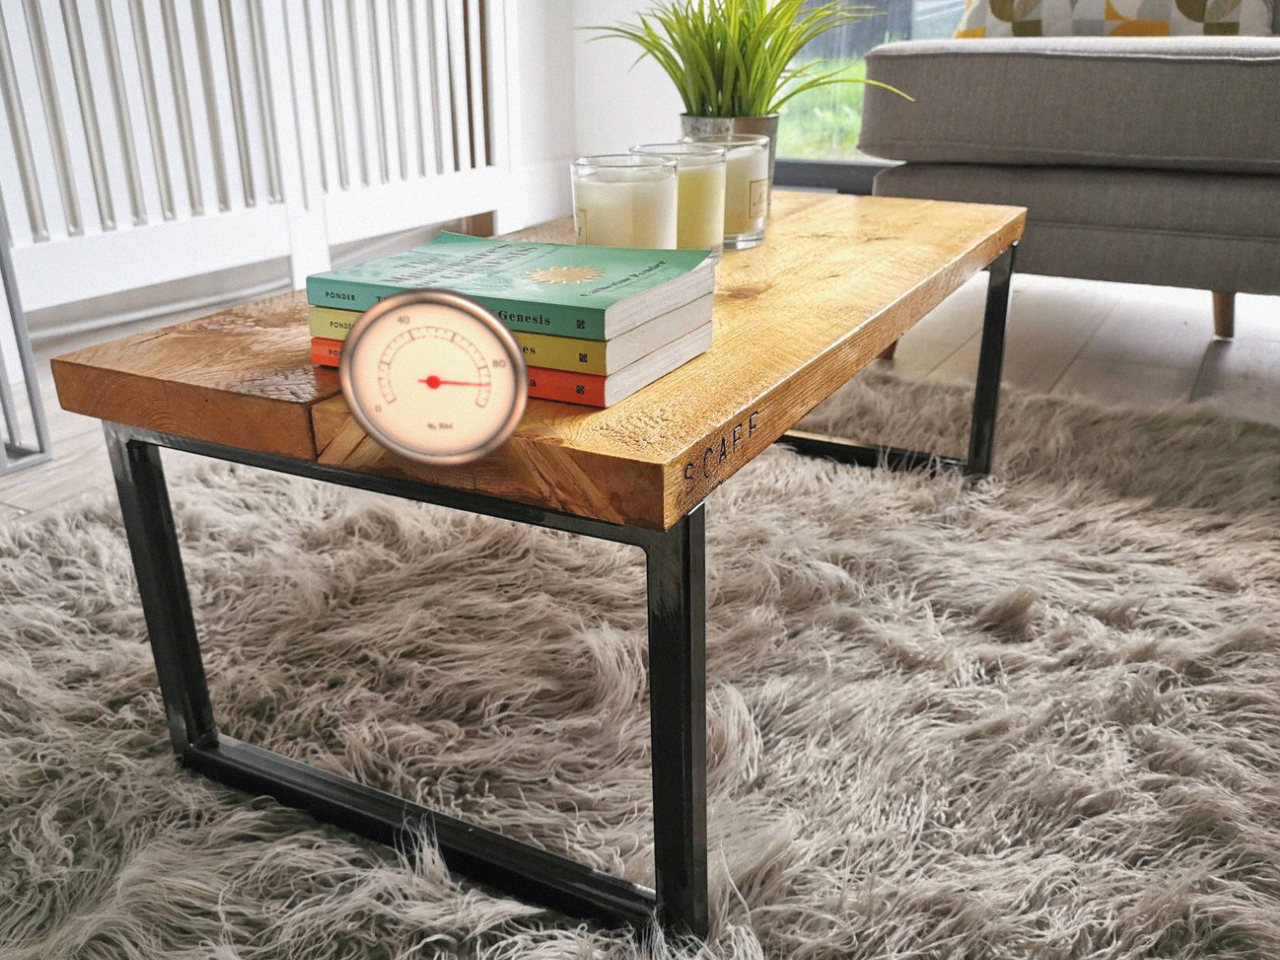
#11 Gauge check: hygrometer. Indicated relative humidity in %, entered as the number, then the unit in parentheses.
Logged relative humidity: 88 (%)
